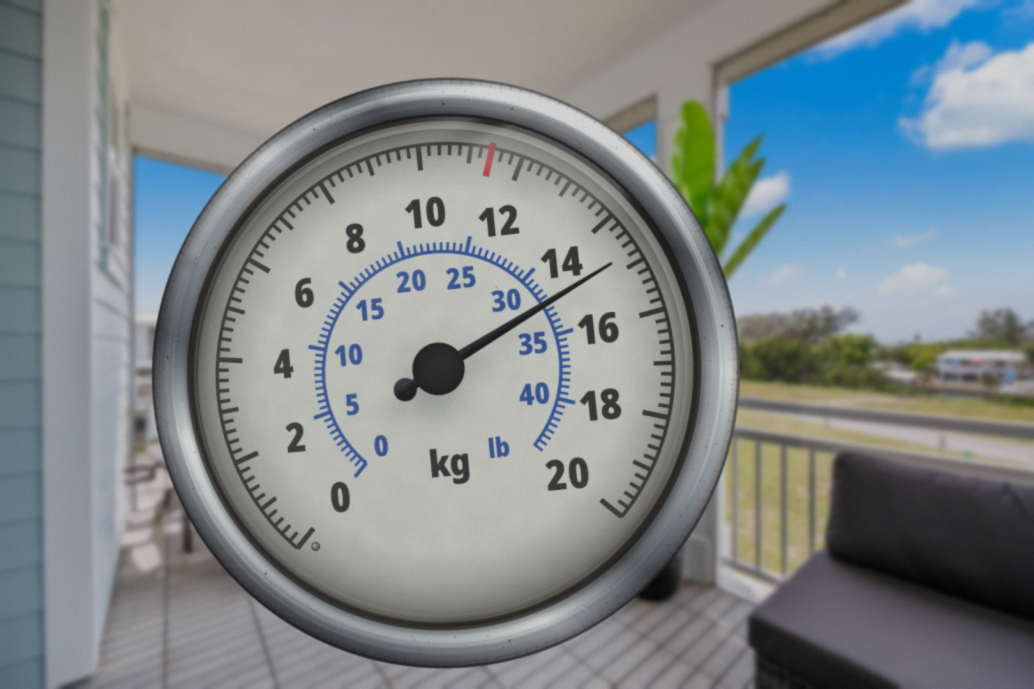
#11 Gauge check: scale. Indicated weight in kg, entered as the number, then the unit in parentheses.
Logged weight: 14.8 (kg)
